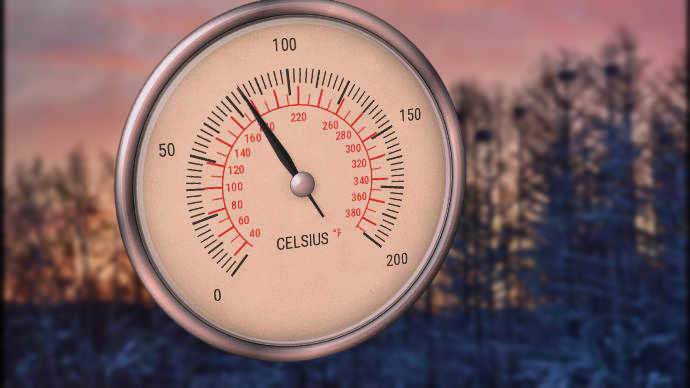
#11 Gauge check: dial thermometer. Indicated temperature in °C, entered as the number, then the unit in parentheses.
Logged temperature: 80 (°C)
